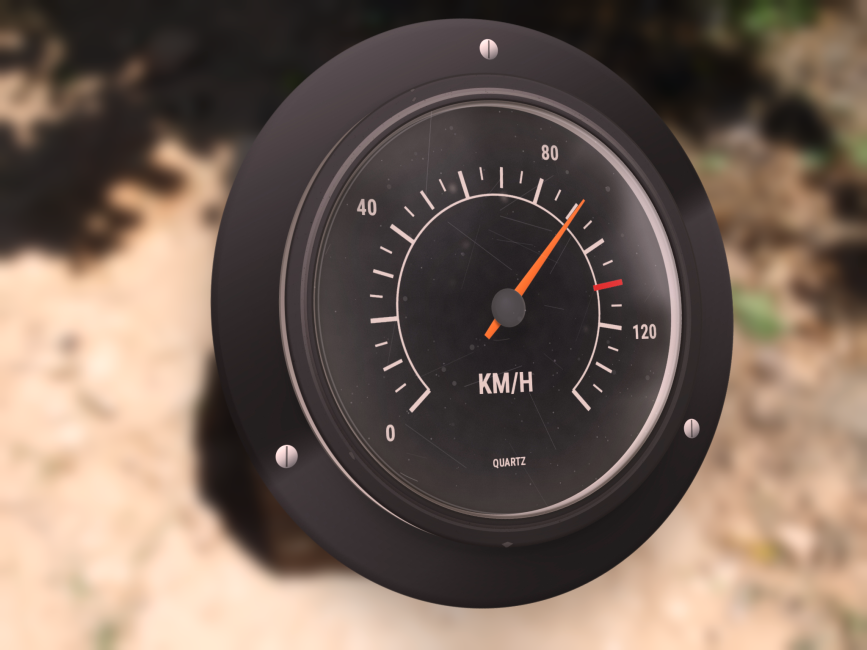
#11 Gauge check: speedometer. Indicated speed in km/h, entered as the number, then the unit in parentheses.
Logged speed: 90 (km/h)
